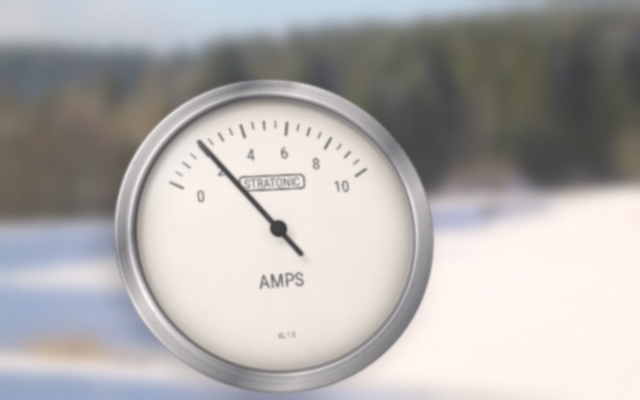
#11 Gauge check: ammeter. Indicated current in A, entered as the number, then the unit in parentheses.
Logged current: 2 (A)
